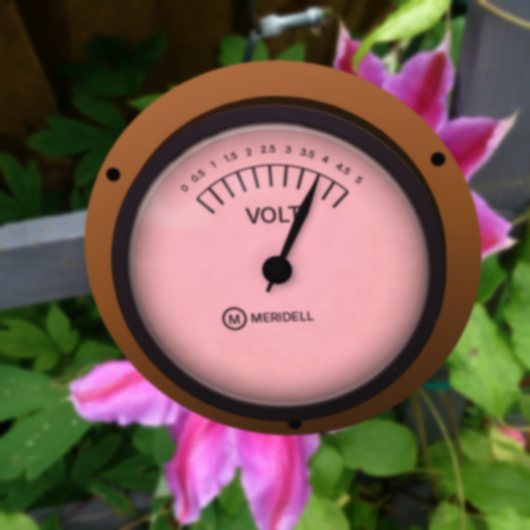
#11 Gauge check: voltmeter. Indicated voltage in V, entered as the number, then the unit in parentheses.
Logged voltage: 4 (V)
